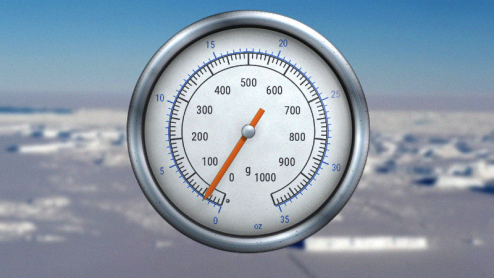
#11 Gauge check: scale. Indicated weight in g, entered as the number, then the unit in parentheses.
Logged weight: 40 (g)
